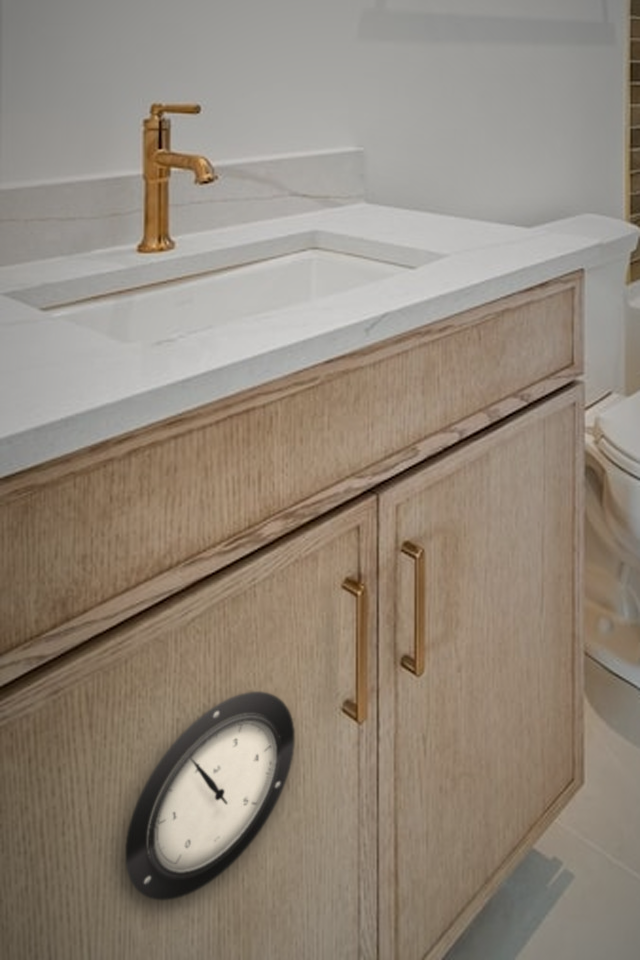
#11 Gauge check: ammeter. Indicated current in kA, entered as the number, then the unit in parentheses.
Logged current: 2 (kA)
